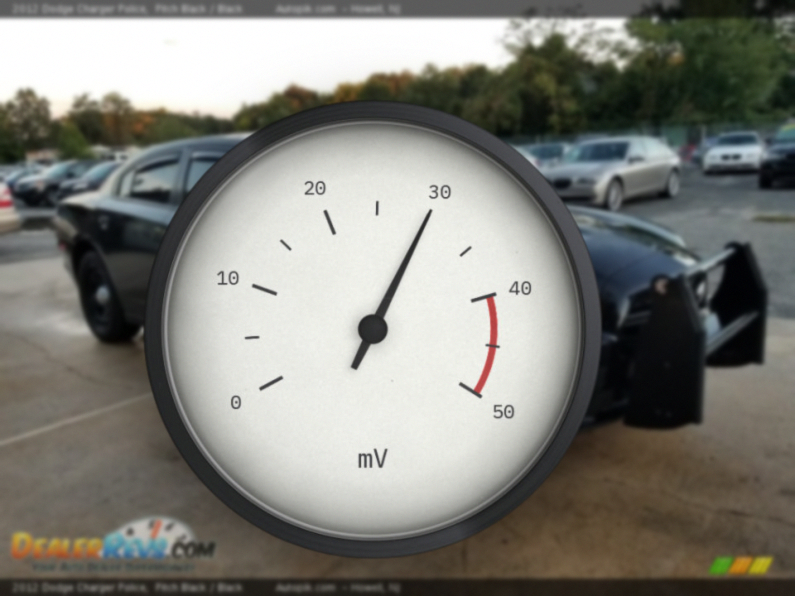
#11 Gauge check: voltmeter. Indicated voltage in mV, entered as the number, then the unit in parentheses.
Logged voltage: 30 (mV)
